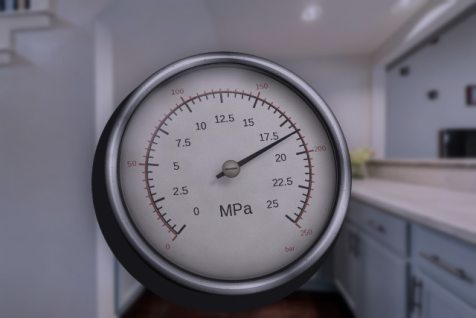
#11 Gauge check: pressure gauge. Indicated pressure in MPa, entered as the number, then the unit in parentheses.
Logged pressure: 18.5 (MPa)
